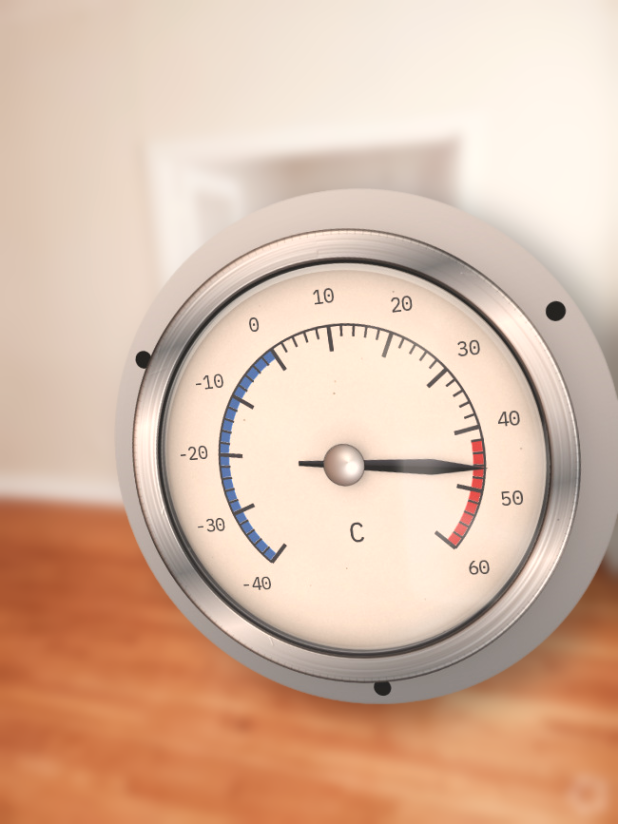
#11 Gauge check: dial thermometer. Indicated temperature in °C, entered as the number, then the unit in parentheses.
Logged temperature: 46 (°C)
